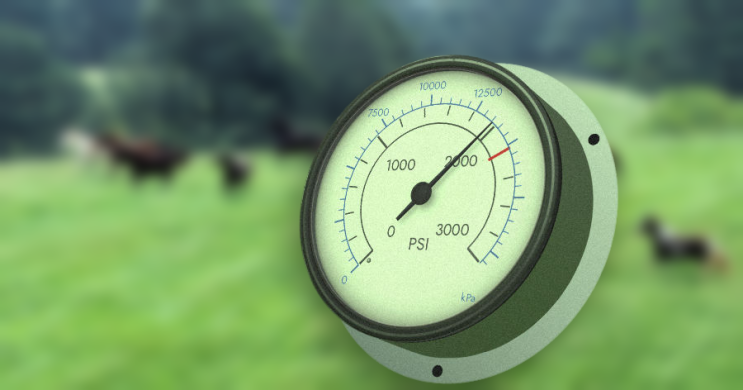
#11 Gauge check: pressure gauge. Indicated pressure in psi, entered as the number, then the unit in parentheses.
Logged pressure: 2000 (psi)
